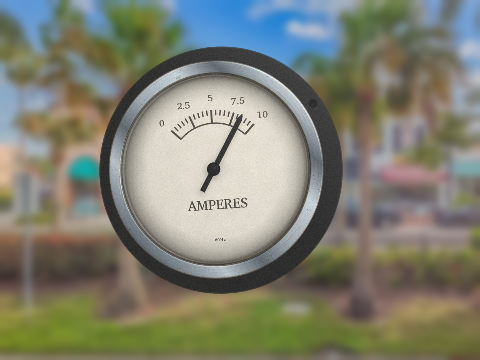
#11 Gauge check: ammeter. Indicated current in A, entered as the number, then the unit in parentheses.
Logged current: 8.5 (A)
